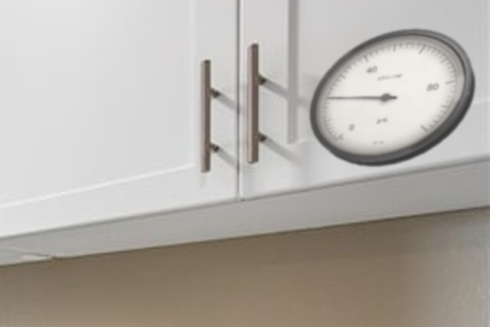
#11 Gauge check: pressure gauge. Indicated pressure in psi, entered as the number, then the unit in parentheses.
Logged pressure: 20 (psi)
